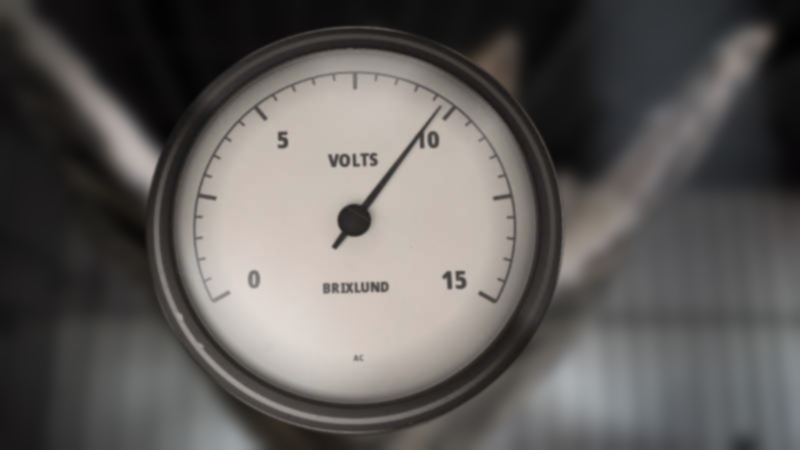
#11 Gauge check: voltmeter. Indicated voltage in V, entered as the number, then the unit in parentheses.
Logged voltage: 9.75 (V)
